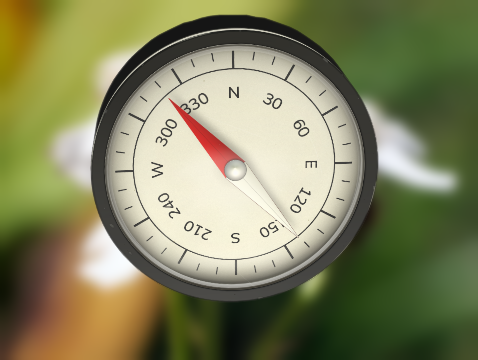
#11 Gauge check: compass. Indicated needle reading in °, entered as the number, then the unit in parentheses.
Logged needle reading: 320 (°)
